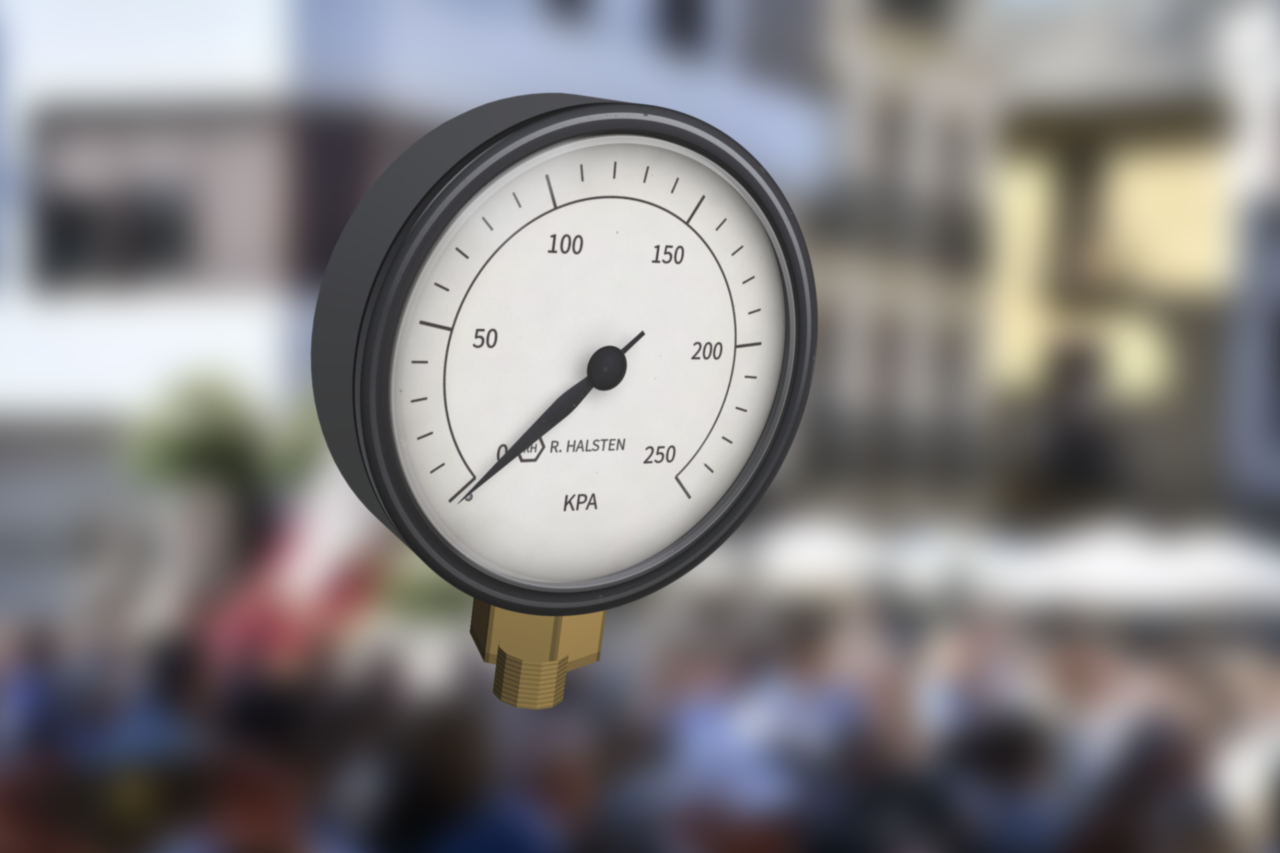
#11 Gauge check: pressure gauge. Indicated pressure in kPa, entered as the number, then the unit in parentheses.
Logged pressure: 0 (kPa)
